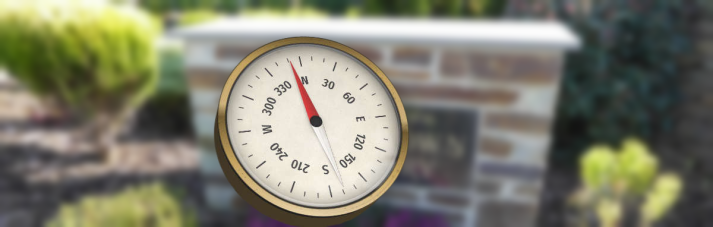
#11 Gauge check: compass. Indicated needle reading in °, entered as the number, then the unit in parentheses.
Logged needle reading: 350 (°)
